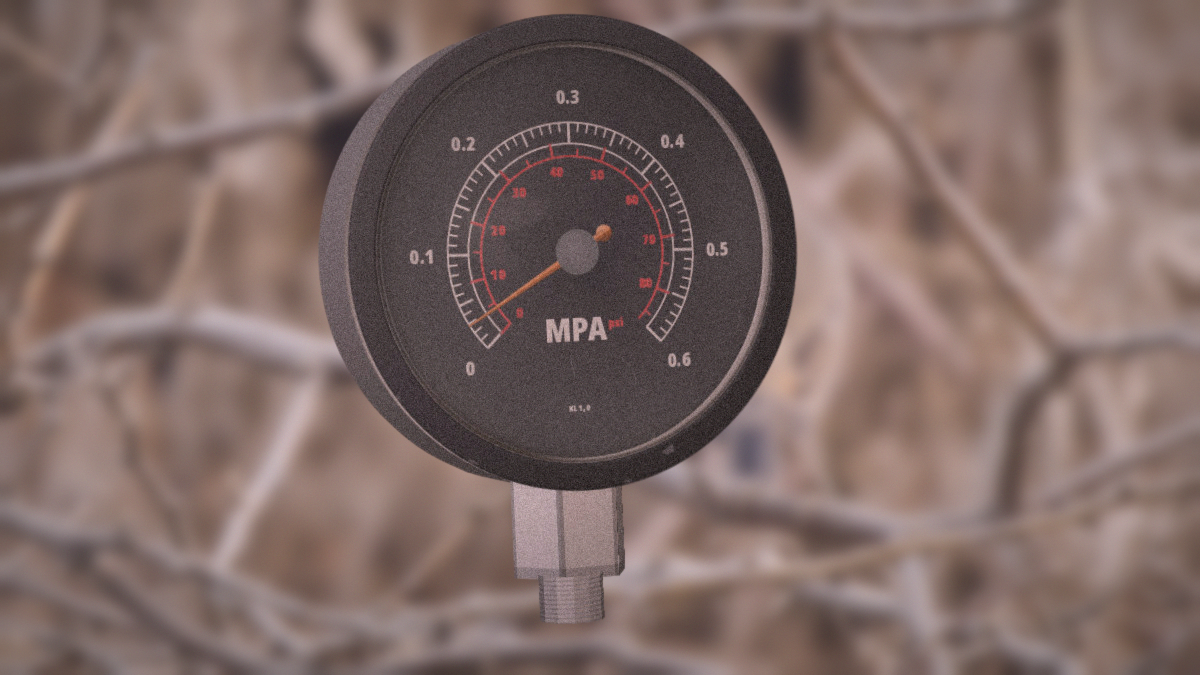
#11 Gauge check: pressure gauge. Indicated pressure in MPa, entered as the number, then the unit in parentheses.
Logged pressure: 0.03 (MPa)
